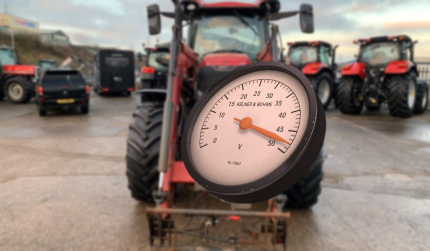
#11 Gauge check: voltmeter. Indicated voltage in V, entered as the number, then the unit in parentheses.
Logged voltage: 48 (V)
